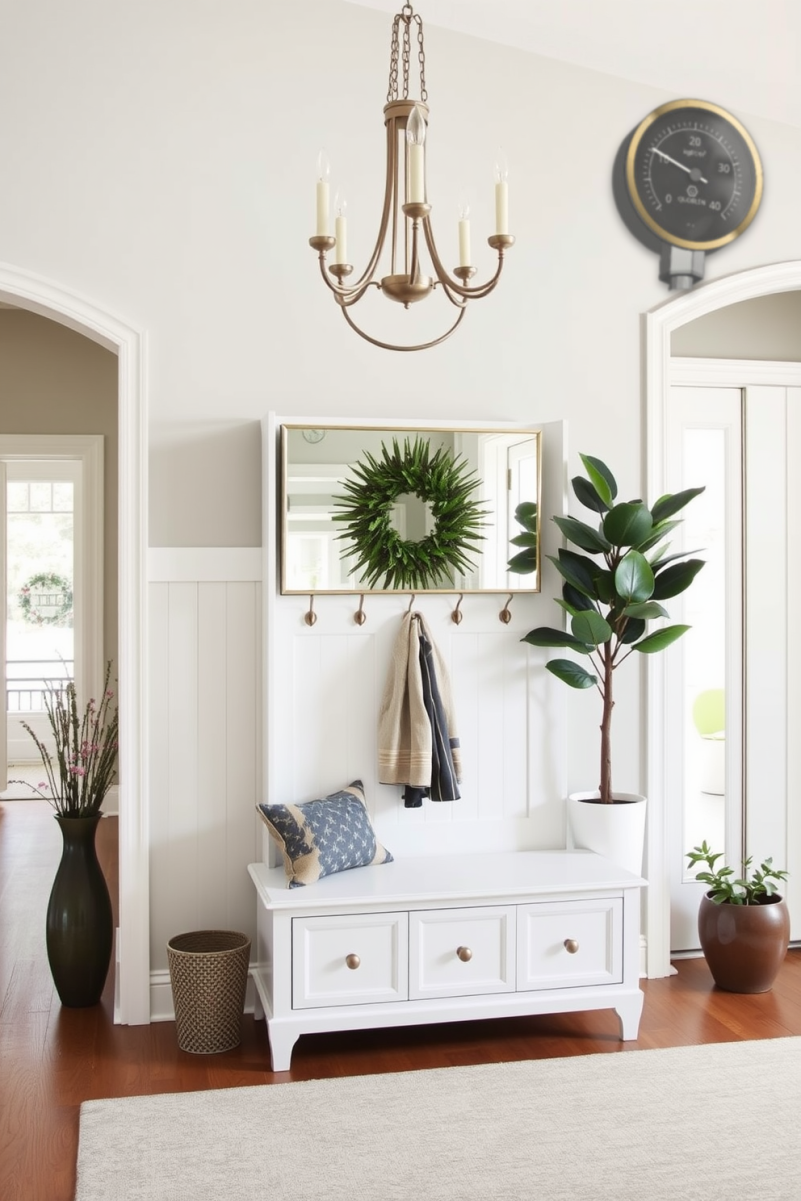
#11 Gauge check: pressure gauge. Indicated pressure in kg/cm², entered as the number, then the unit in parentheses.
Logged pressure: 10 (kg/cm²)
